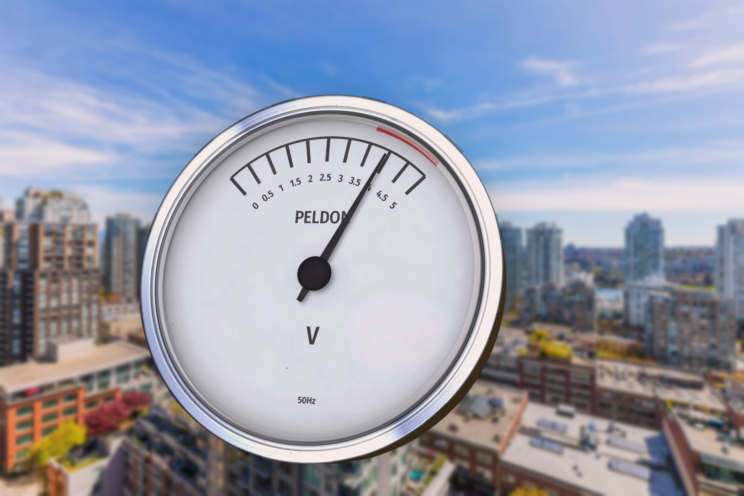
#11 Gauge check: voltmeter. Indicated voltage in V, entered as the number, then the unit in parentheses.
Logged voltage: 4 (V)
